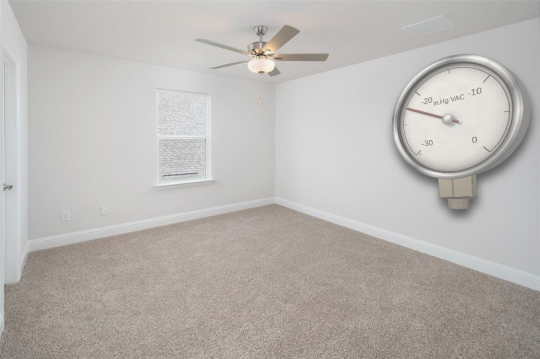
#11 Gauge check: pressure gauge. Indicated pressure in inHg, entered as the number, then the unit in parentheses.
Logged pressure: -22.5 (inHg)
